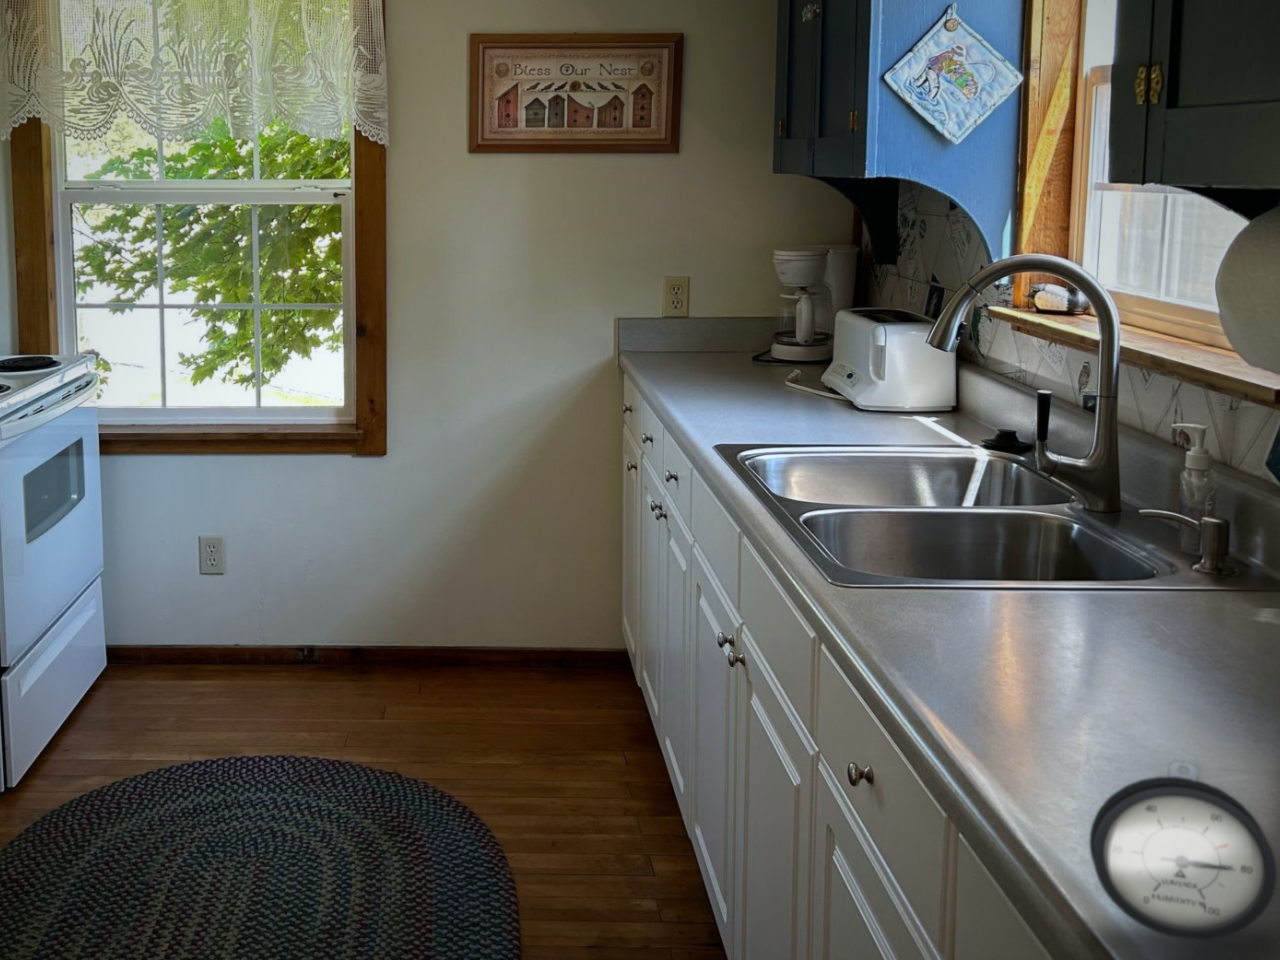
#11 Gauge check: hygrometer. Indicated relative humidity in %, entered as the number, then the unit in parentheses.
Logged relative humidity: 80 (%)
